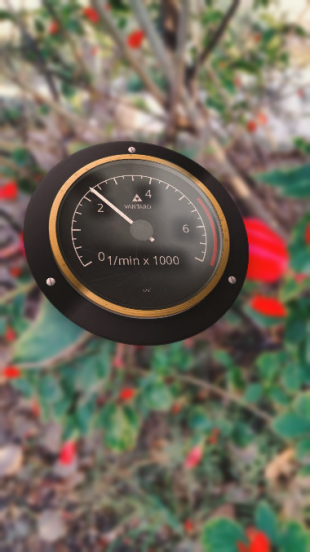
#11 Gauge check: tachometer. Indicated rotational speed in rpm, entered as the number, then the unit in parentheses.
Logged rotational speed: 2250 (rpm)
